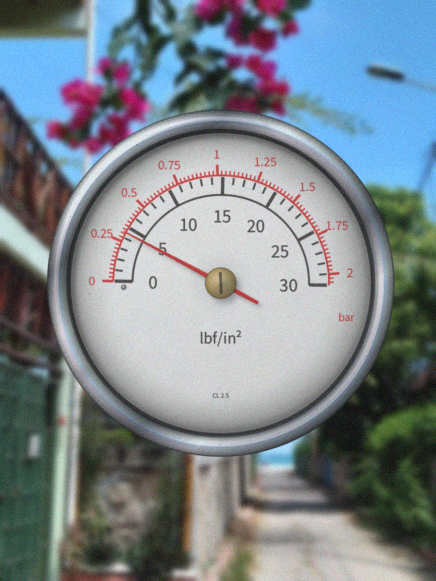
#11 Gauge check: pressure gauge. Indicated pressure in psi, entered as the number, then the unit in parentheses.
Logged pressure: 4.5 (psi)
